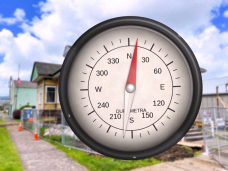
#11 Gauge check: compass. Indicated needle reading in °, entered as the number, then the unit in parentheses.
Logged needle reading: 10 (°)
